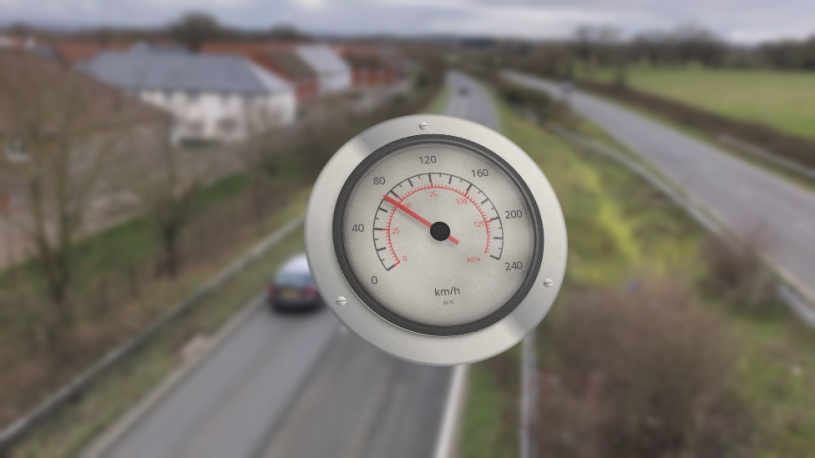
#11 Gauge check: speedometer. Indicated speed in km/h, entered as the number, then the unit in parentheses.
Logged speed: 70 (km/h)
